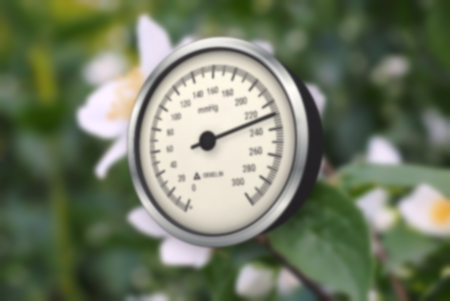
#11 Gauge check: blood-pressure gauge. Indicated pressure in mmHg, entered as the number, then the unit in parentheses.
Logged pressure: 230 (mmHg)
